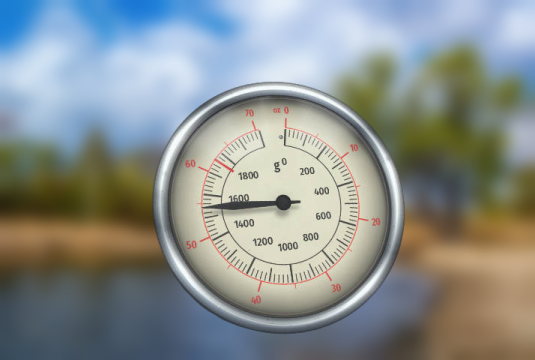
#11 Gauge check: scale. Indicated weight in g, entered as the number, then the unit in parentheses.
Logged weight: 1540 (g)
